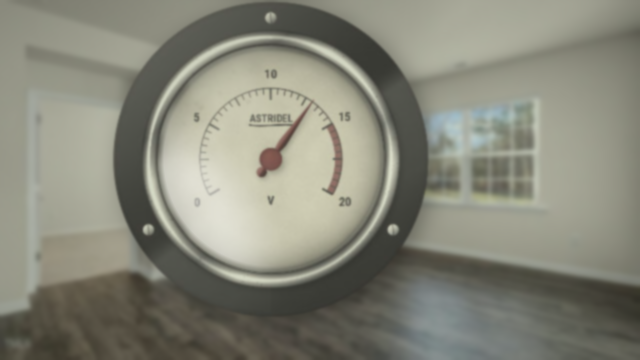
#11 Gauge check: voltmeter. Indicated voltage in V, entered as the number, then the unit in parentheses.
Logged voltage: 13 (V)
